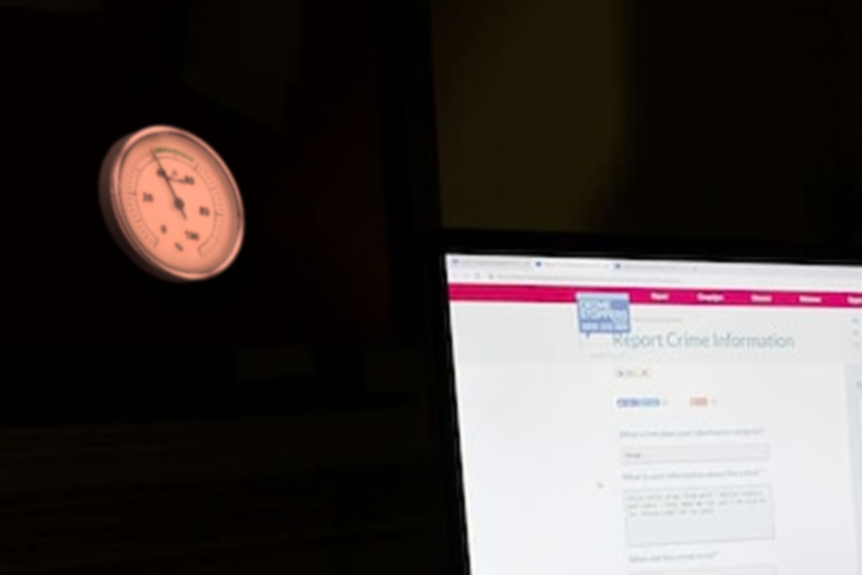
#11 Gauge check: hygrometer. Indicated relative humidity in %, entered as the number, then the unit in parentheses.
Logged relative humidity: 40 (%)
